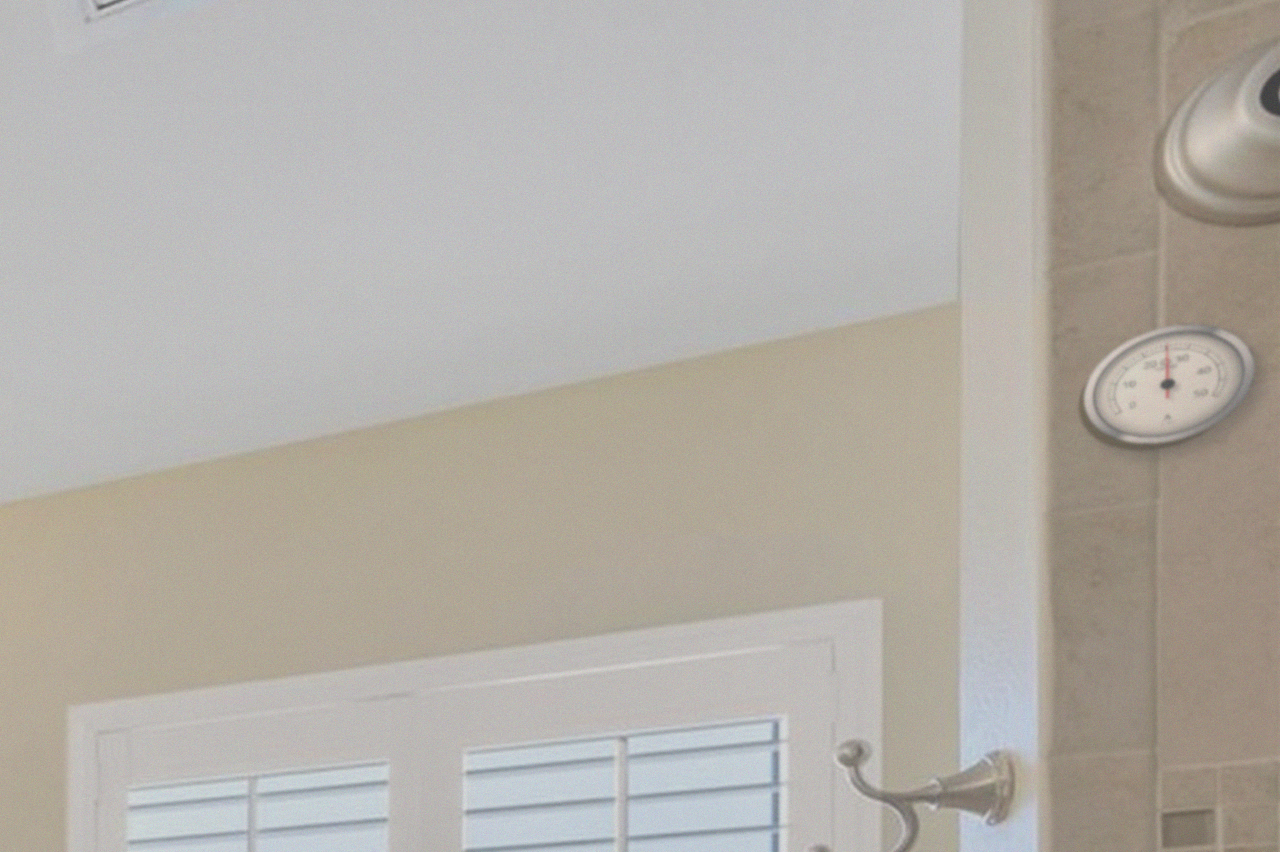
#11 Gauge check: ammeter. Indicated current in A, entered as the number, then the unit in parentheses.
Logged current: 25 (A)
